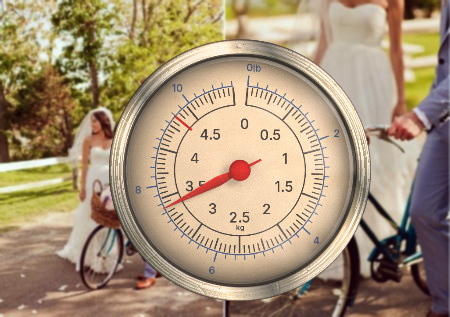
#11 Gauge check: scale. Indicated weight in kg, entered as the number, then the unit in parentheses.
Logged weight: 3.4 (kg)
